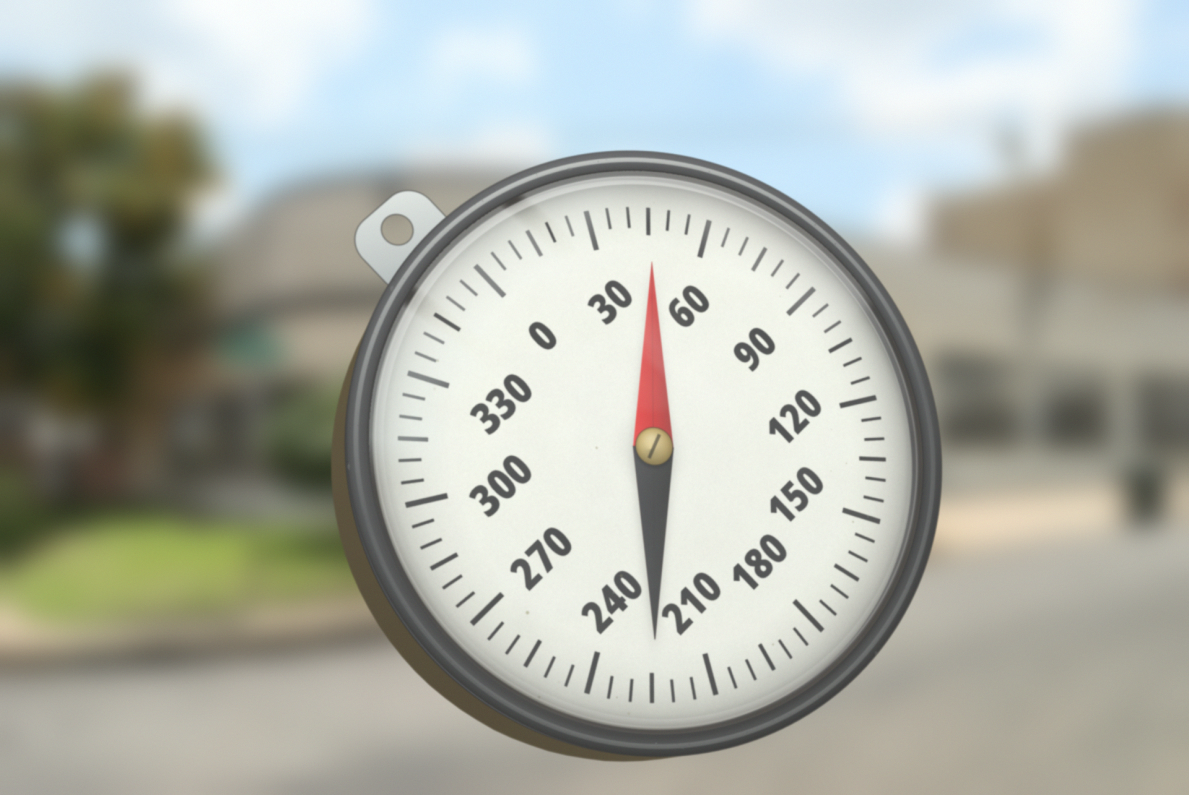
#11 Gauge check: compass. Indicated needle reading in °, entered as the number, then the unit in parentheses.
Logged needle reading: 45 (°)
